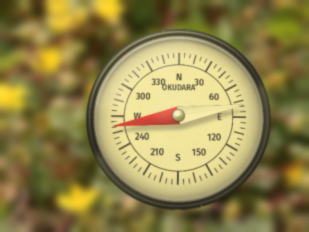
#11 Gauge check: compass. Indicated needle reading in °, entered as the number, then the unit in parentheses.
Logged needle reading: 260 (°)
